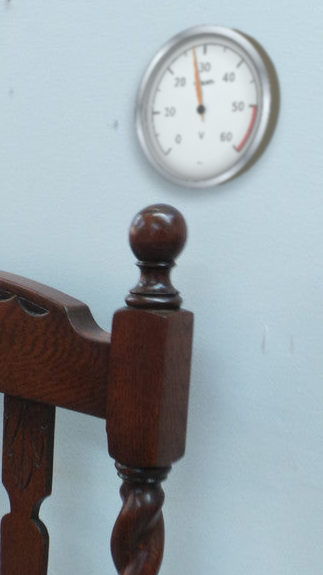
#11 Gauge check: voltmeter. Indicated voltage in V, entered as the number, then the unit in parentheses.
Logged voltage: 27.5 (V)
